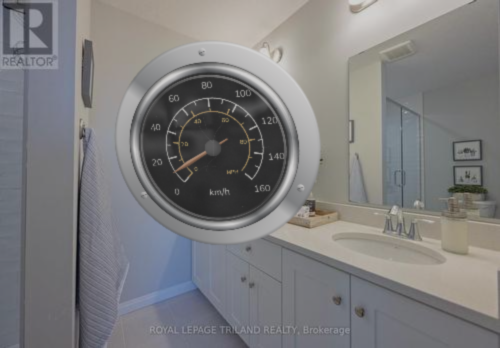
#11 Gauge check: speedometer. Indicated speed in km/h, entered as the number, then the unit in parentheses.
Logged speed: 10 (km/h)
